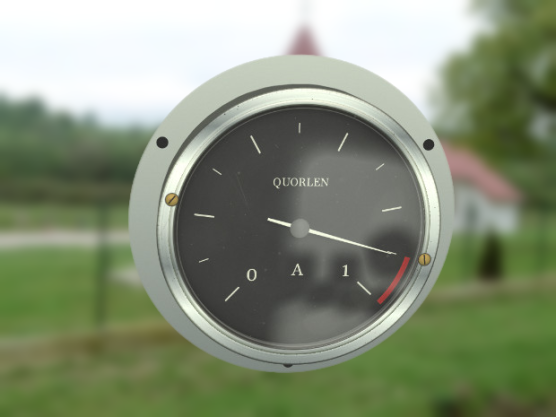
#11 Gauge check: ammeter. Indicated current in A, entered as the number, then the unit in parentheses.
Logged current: 0.9 (A)
